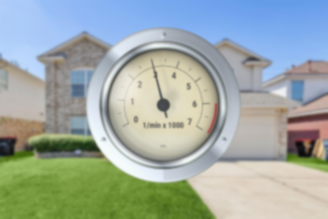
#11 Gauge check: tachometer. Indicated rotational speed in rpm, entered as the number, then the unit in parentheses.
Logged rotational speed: 3000 (rpm)
